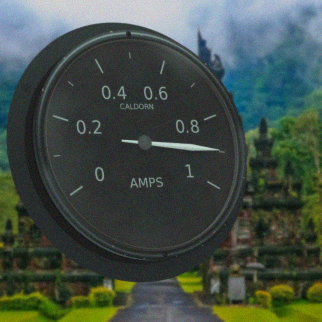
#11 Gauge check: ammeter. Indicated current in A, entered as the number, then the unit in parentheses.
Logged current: 0.9 (A)
